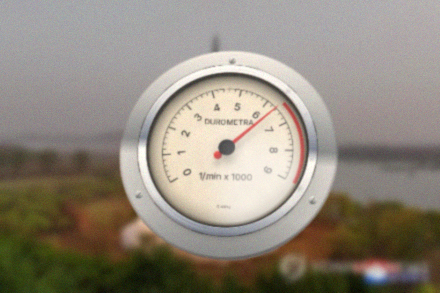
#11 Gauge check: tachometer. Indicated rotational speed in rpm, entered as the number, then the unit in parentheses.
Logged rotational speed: 6400 (rpm)
